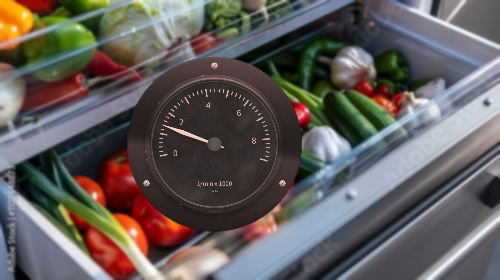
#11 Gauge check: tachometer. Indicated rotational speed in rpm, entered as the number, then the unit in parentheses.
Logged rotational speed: 1400 (rpm)
